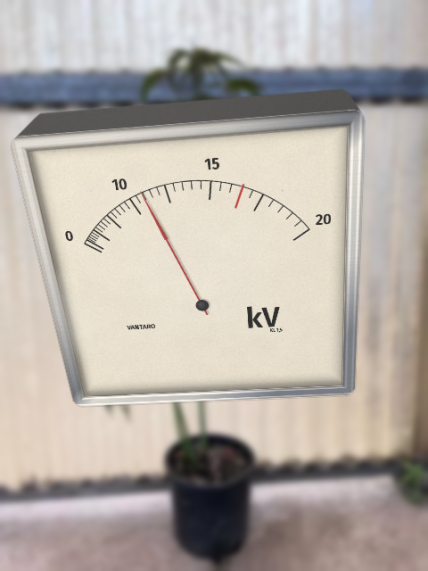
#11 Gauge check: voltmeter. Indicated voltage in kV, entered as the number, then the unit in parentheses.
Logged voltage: 11 (kV)
